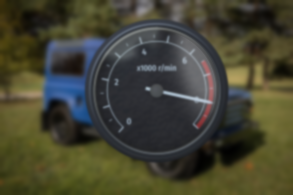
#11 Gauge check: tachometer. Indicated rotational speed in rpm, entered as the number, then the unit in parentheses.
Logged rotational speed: 8000 (rpm)
